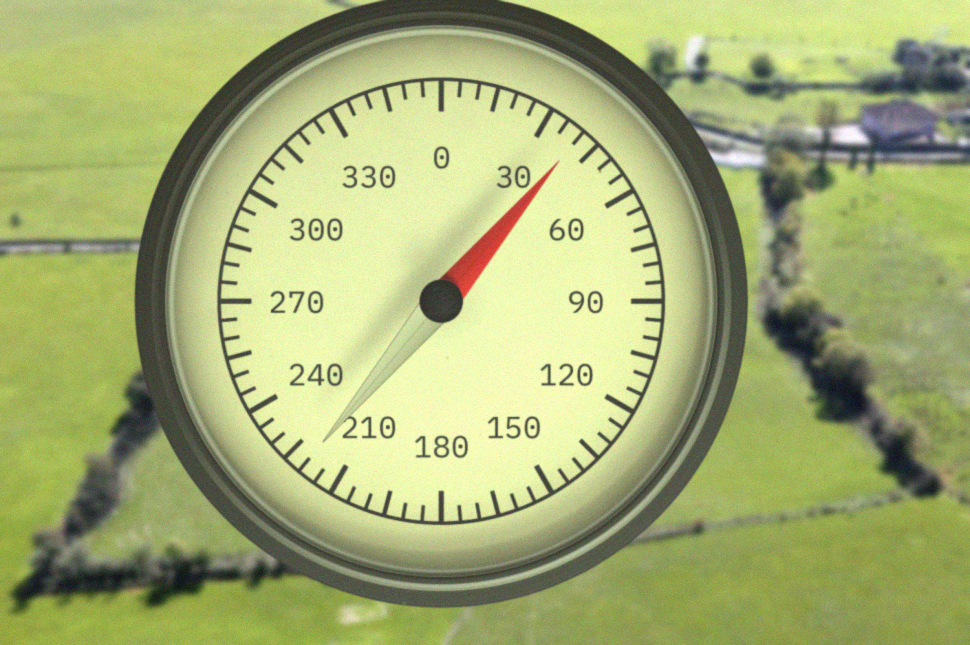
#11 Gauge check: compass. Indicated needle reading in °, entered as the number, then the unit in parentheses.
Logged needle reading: 40 (°)
